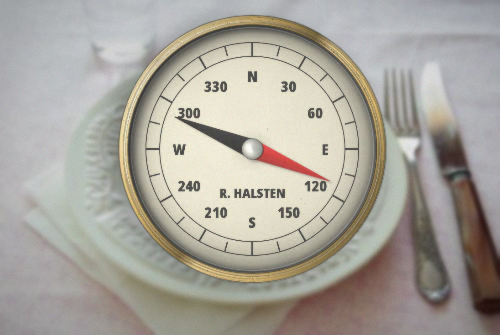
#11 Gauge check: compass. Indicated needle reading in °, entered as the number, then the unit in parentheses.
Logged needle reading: 112.5 (°)
